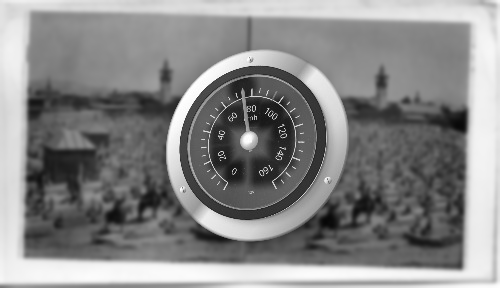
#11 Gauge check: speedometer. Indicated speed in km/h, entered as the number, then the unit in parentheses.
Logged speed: 75 (km/h)
